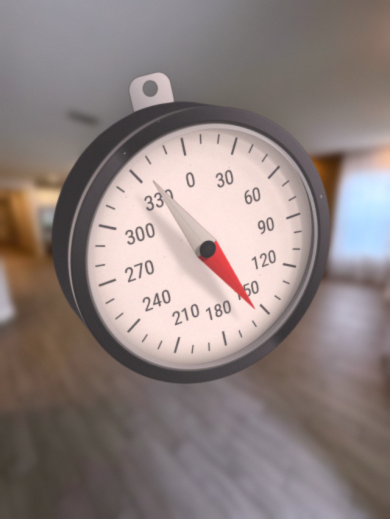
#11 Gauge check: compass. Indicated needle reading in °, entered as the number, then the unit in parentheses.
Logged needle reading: 155 (°)
